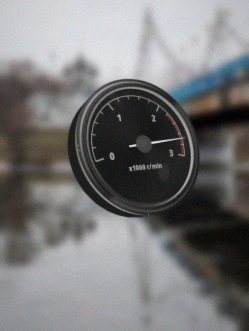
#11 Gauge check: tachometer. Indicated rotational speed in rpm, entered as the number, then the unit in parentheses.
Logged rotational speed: 2700 (rpm)
